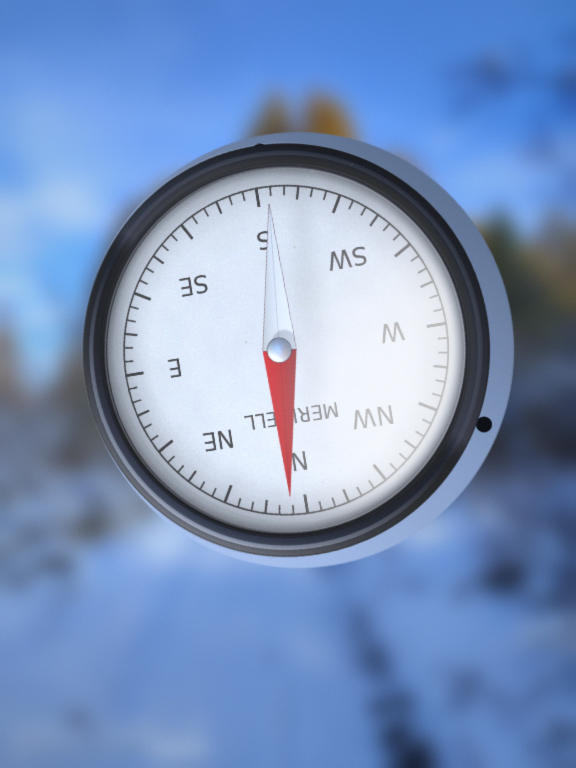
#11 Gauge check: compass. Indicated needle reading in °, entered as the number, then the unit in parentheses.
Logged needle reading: 5 (°)
